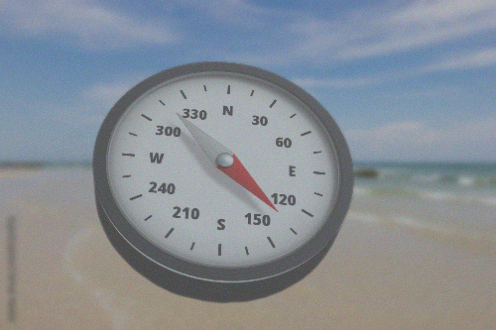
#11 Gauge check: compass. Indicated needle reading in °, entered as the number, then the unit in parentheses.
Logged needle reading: 135 (°)
